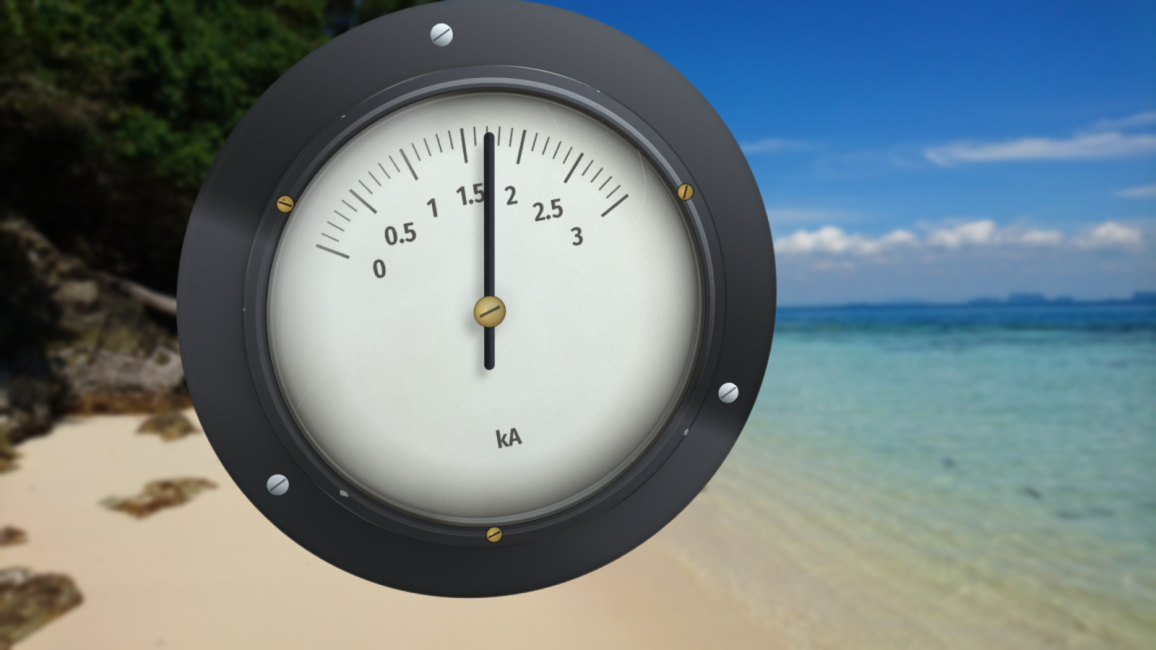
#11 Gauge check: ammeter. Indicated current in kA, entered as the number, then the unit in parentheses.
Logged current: 1.7 (kA)
